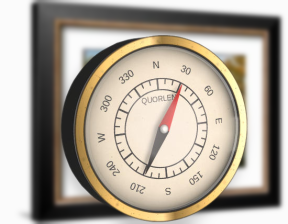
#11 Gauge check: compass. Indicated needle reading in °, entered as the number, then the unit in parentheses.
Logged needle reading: 30 (°)
